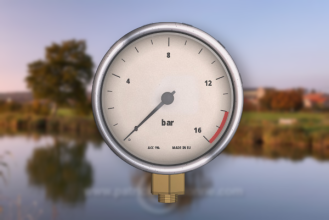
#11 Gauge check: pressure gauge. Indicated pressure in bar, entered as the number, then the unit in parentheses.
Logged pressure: 0 (bar)
